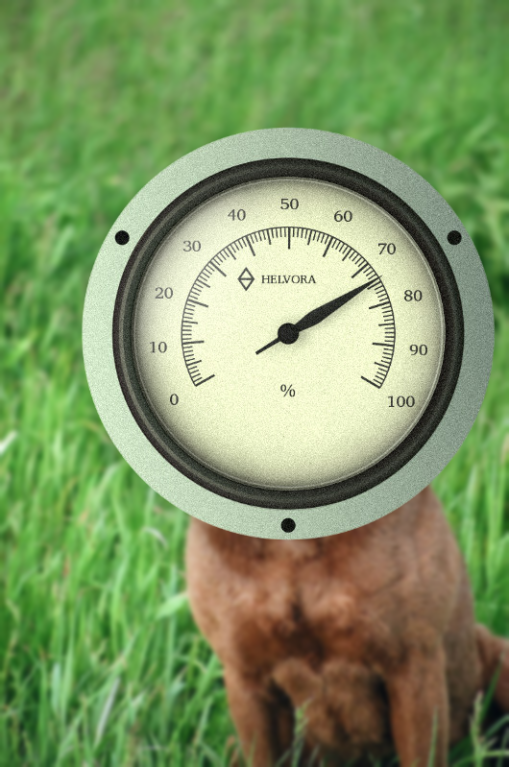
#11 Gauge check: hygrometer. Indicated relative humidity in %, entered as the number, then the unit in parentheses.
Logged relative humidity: 74 (%)
